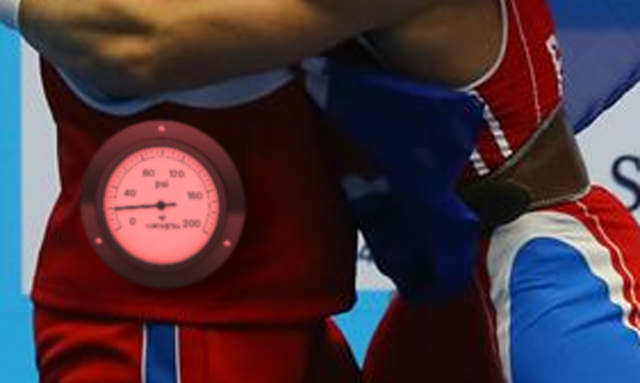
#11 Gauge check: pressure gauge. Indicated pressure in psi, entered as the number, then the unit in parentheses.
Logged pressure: 20 (psi)
